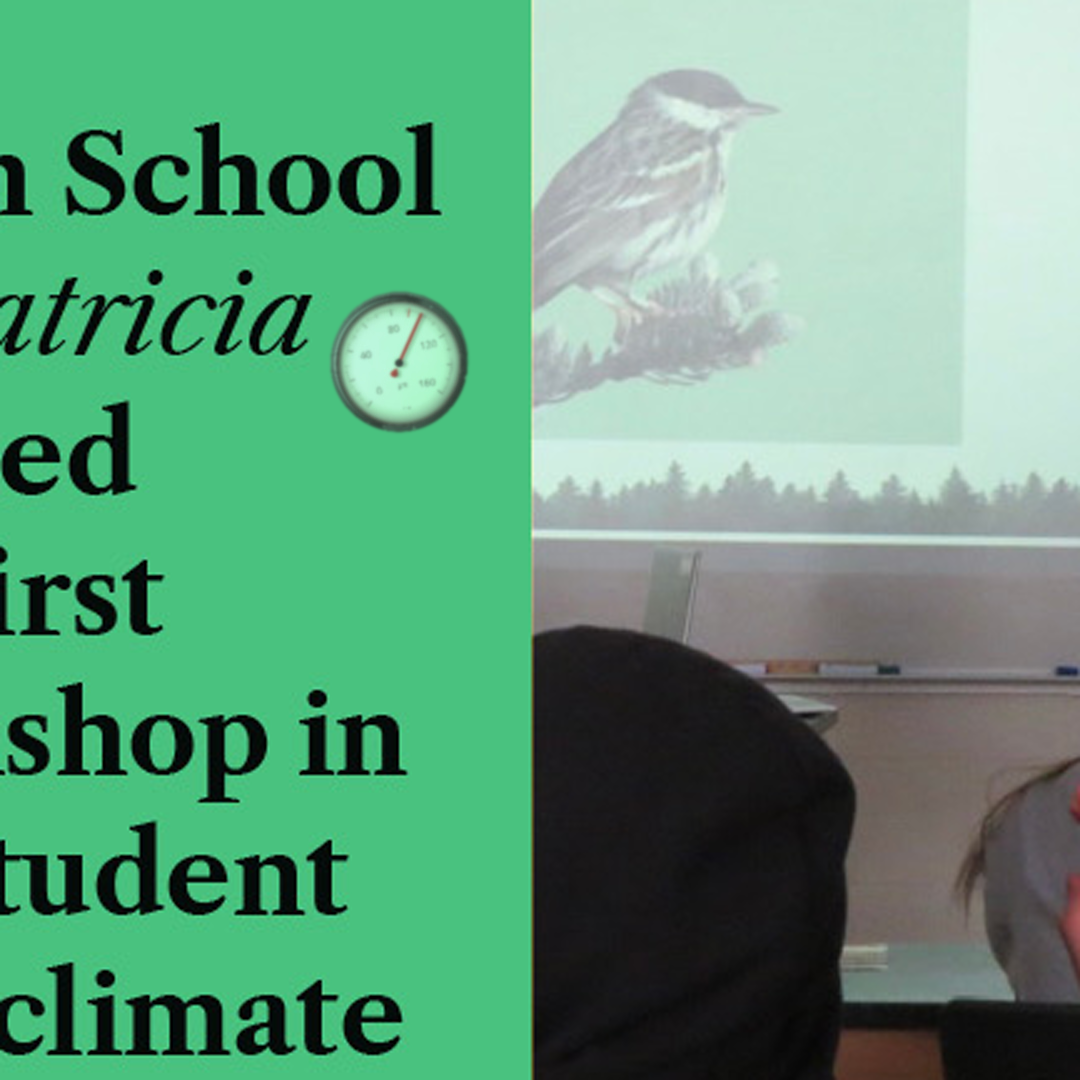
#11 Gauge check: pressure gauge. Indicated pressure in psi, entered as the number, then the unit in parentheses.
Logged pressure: 100 (psi)
